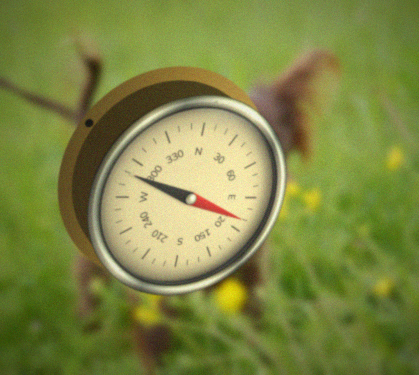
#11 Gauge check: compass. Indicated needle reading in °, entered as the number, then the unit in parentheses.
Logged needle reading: 110 (°)
